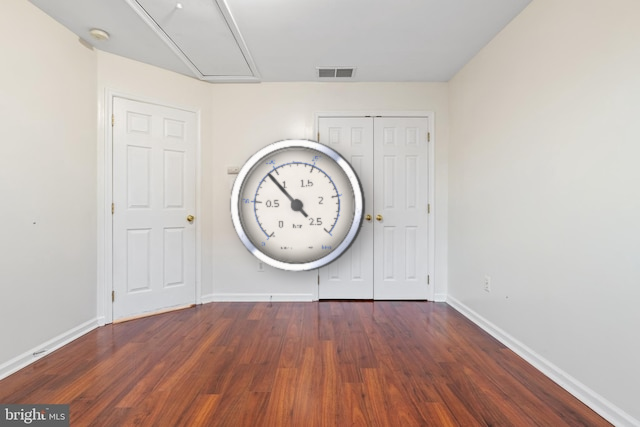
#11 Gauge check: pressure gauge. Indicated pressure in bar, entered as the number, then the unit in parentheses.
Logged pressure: 0.9 (bar)
